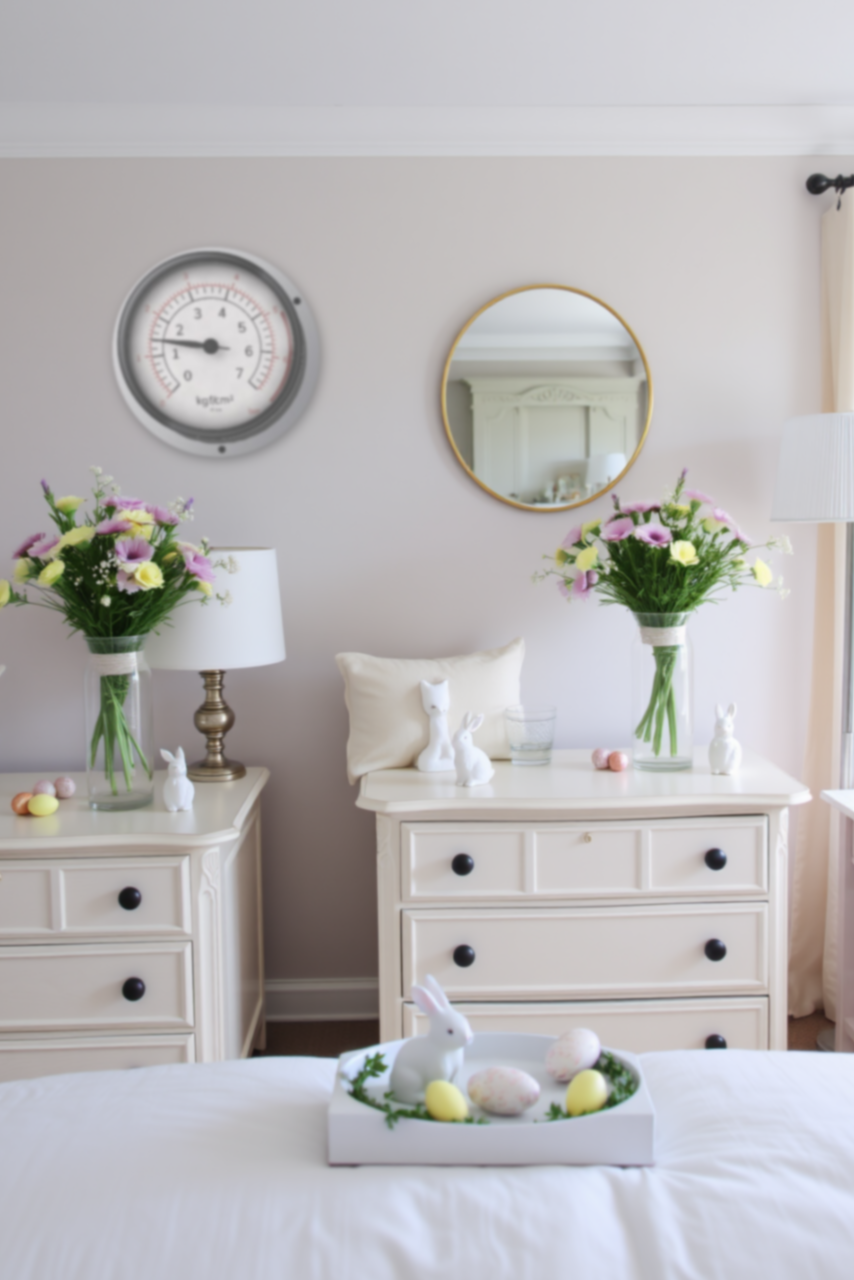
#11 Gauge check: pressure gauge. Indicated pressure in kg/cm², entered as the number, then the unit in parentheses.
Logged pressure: 1.4 (kg/cm²)
